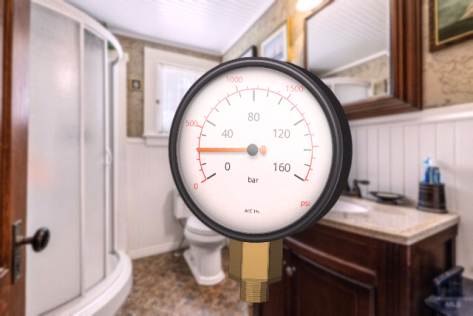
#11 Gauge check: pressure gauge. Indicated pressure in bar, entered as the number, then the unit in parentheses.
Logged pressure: 20 (bar)
